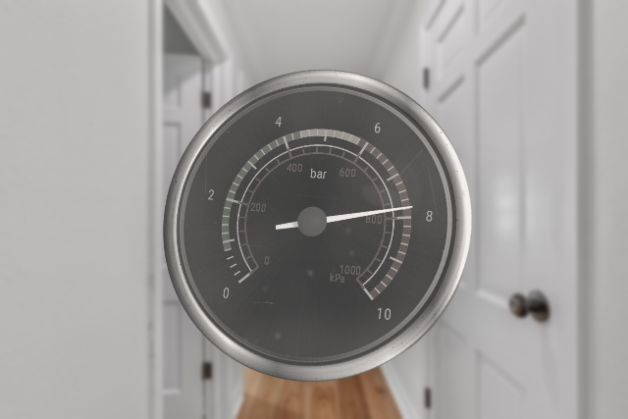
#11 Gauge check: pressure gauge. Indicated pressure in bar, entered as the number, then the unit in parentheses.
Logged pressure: 7.8 (bar)
